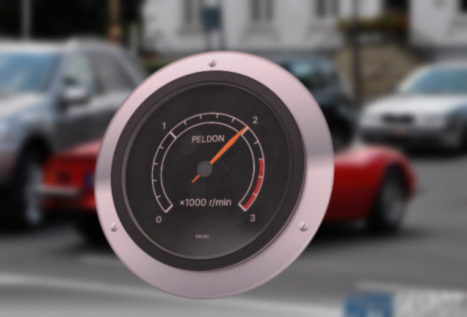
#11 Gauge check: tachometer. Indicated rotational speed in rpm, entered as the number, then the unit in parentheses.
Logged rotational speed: 2000 (rpm)
